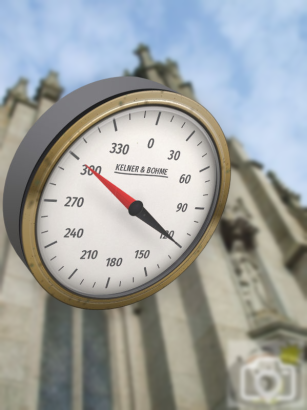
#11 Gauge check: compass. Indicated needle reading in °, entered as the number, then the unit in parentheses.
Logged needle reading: 300 (°)
